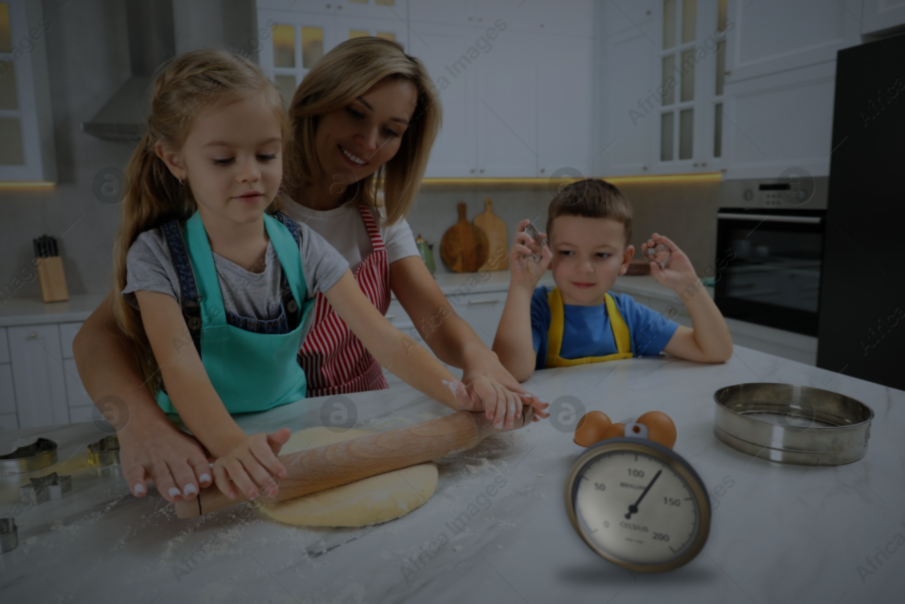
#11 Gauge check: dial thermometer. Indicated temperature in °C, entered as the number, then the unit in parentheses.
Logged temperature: 120 (°C)
